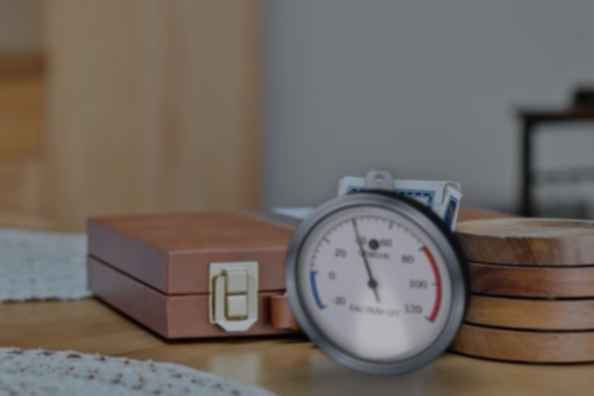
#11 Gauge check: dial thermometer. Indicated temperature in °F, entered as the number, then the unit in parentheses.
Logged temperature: 40 (°F)
